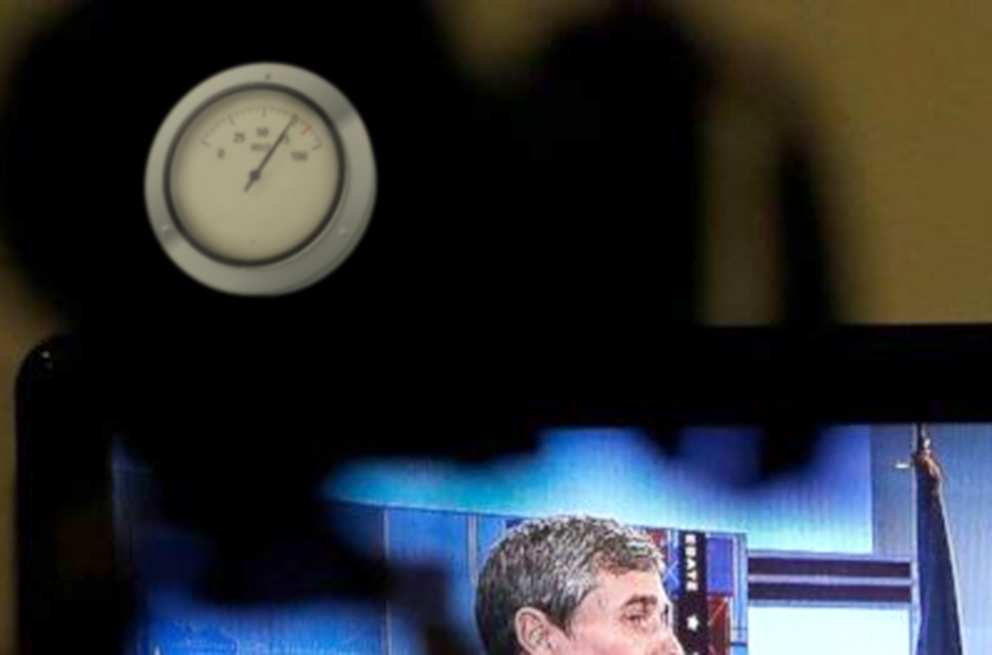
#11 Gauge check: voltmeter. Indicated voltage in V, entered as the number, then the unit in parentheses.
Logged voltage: 75 (V)
